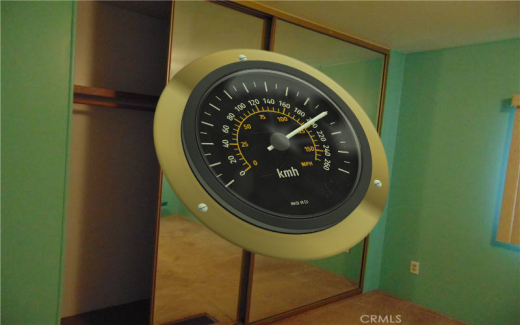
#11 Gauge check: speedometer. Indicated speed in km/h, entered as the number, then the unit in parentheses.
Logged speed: 200 (km/h)
